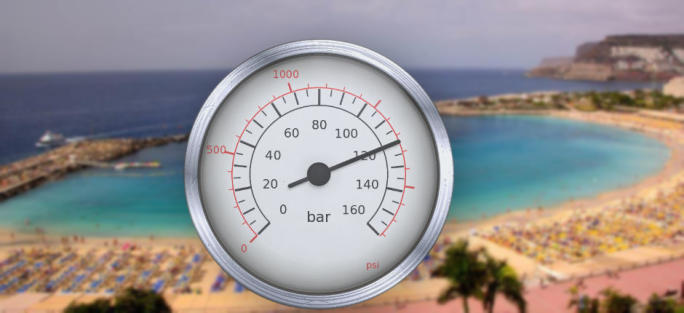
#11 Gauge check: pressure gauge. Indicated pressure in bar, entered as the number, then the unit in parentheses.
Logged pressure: 120 (bar)
